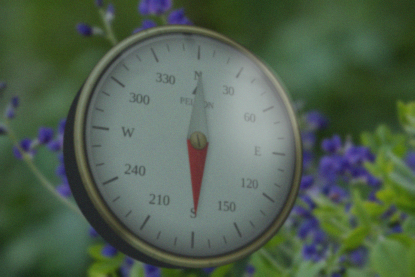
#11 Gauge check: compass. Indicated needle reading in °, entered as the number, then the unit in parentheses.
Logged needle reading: 180 (°)
